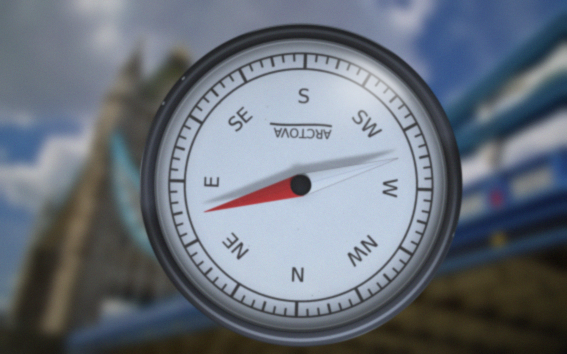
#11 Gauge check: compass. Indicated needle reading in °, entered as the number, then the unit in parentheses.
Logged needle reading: 72.5 (°)
